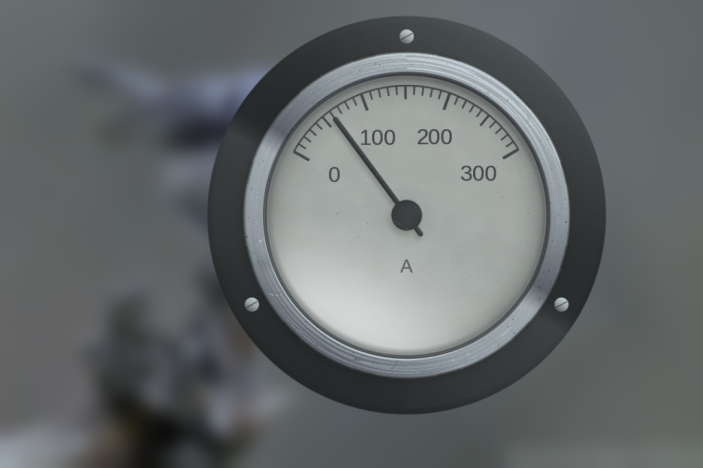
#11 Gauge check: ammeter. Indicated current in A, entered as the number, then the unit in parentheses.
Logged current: 60 (A)
